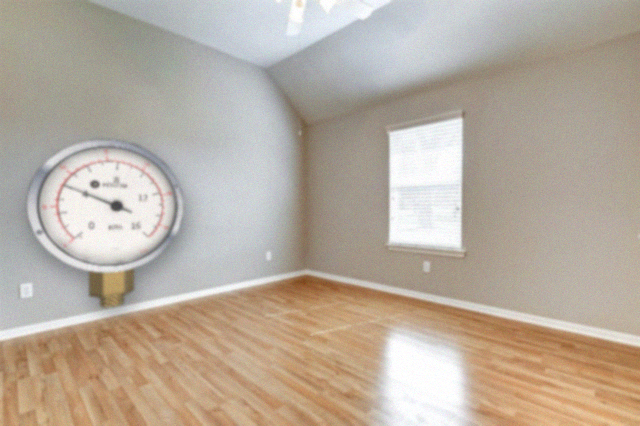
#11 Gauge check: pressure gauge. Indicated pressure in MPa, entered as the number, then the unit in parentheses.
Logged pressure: 4 (MPa)
